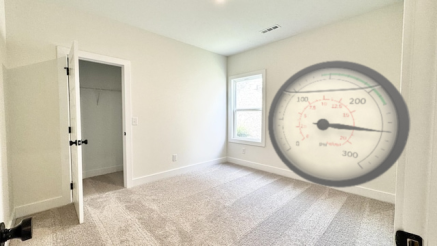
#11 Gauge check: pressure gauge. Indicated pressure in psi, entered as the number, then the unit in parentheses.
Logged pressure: 250 (psi)
